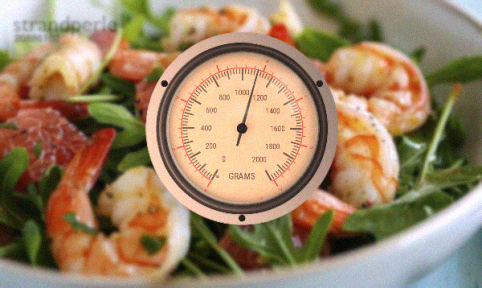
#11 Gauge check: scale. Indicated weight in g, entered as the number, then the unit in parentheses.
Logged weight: 1100 (g)
